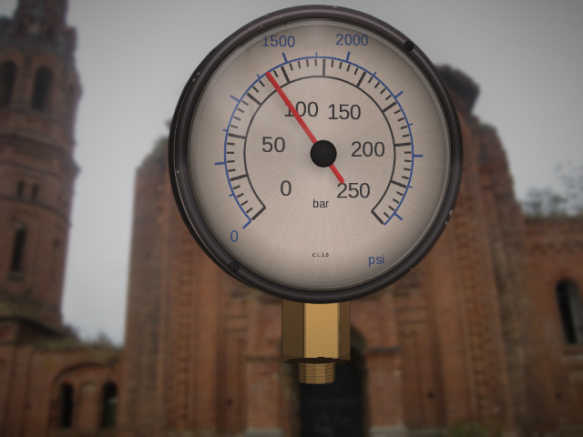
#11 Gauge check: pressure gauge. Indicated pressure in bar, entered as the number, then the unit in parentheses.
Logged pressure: 90 (bar)
